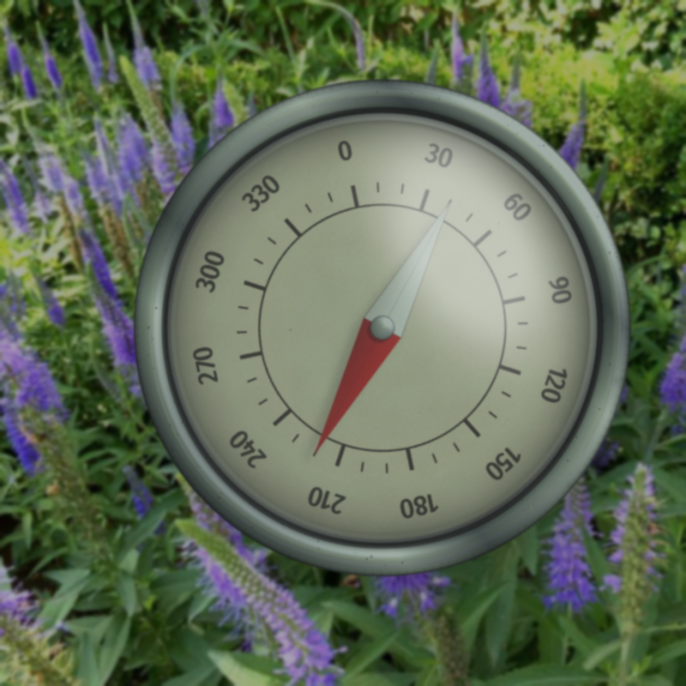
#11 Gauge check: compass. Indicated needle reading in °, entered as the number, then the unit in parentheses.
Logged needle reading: 220 (°)
